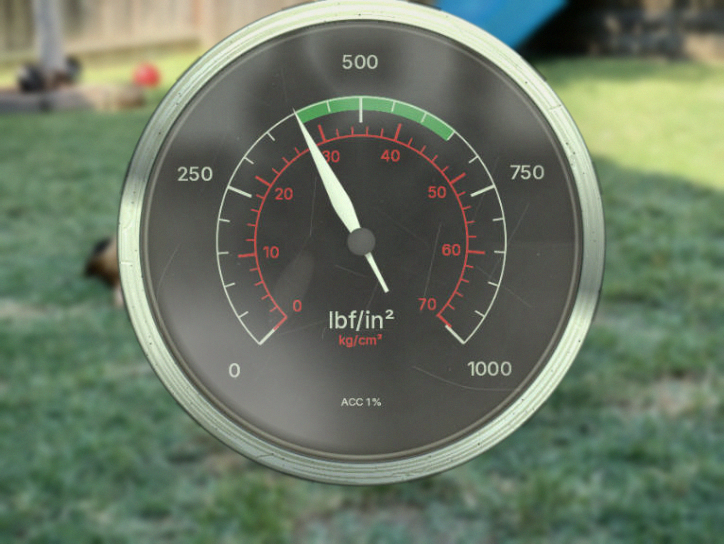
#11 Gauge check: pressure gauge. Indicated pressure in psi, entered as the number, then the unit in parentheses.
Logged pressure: 400 (psi)
